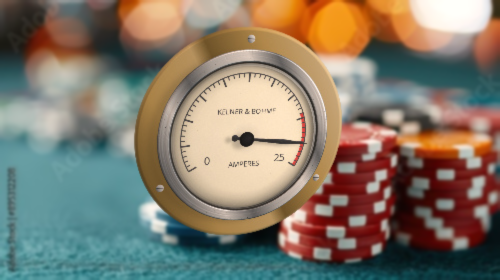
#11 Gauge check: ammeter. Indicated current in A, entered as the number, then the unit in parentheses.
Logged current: 22.5 (A)
